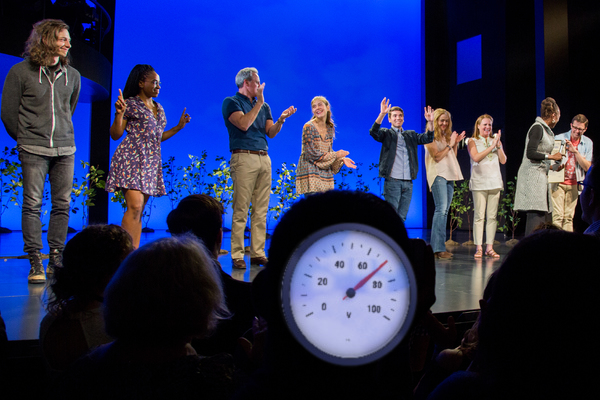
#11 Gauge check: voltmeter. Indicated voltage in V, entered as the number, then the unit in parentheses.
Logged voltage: 70 (V)
